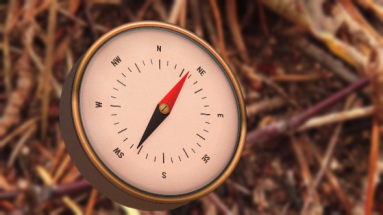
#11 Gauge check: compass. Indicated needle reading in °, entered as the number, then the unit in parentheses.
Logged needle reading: 35 (°)
